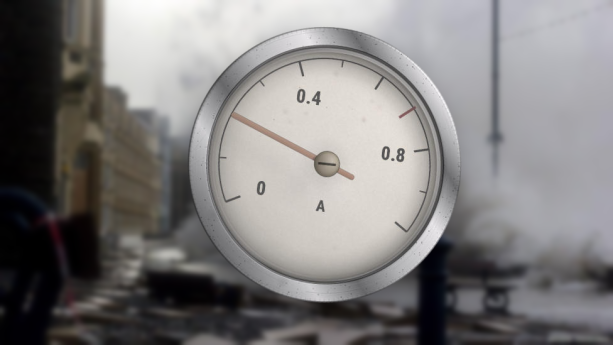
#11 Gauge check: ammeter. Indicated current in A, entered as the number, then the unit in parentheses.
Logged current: 0.2 (A)
